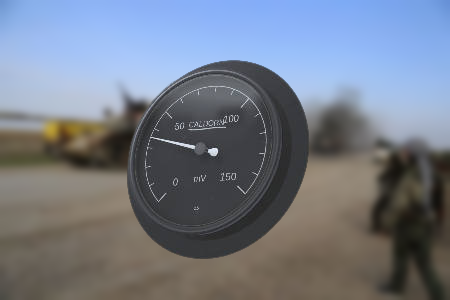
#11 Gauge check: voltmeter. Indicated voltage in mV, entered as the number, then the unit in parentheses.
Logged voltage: 35 (mV)
